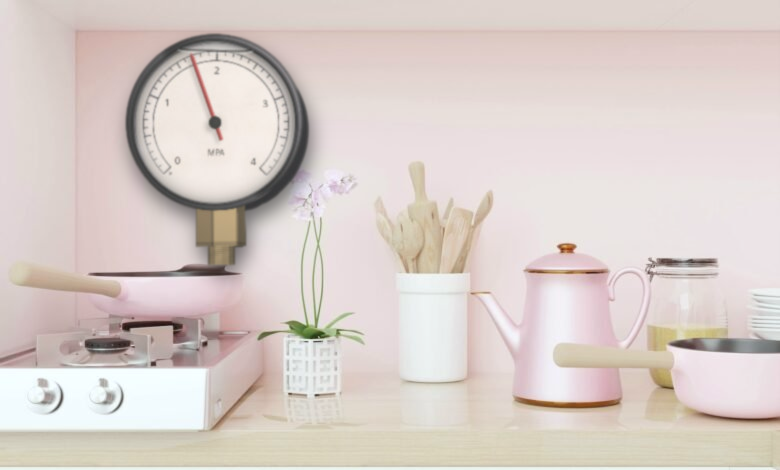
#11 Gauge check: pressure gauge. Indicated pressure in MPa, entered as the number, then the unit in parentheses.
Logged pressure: 1.7 (MPa)
